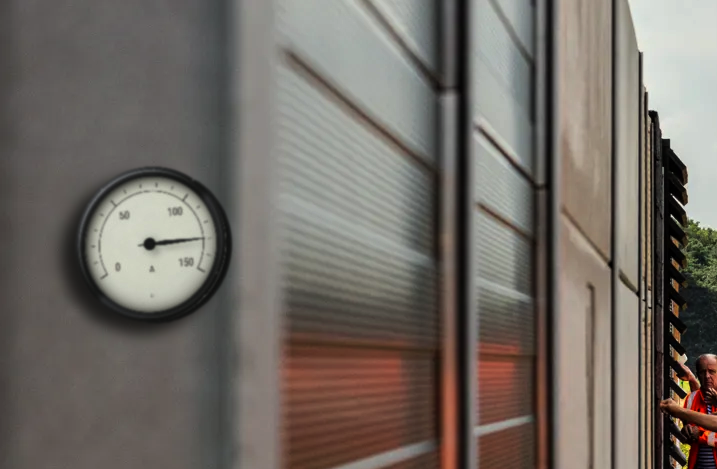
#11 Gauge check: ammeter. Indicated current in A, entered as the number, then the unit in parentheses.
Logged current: 130 (A)
